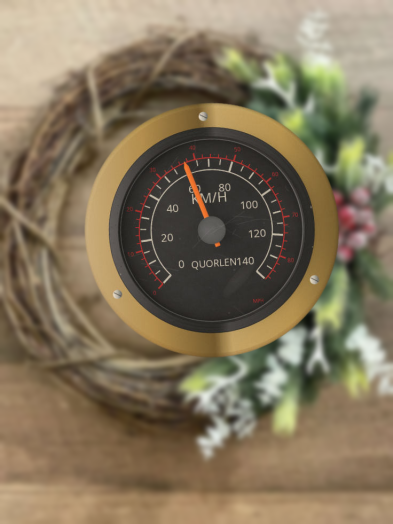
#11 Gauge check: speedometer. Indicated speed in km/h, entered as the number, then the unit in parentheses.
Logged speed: 60 (km/h)
